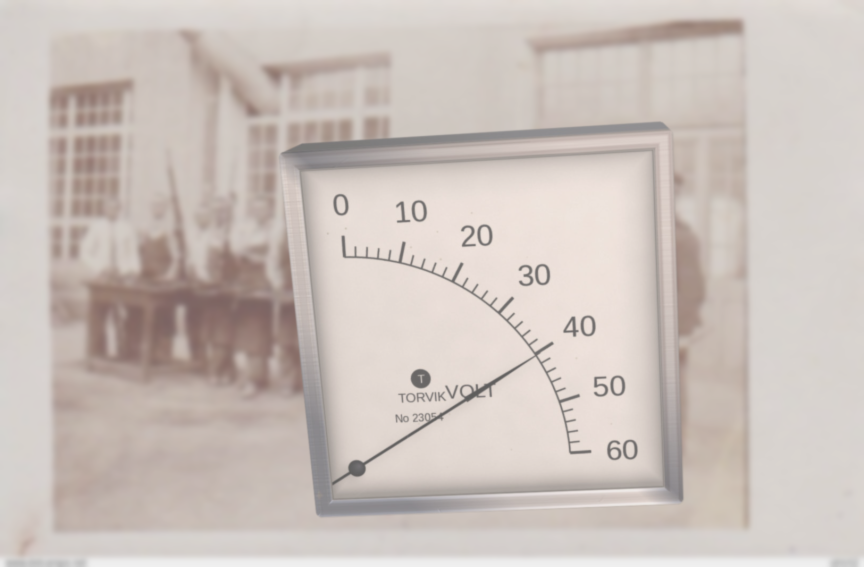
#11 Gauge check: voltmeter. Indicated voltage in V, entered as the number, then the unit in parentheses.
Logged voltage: 40 (V)
